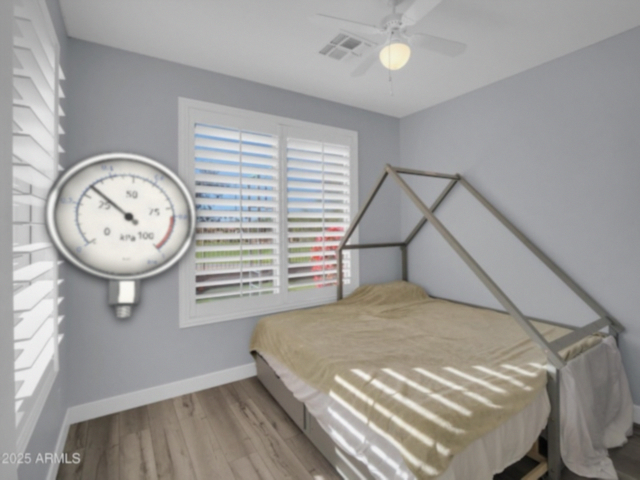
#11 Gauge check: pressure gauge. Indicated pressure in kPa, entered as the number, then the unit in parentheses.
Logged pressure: 30 (kPa)
